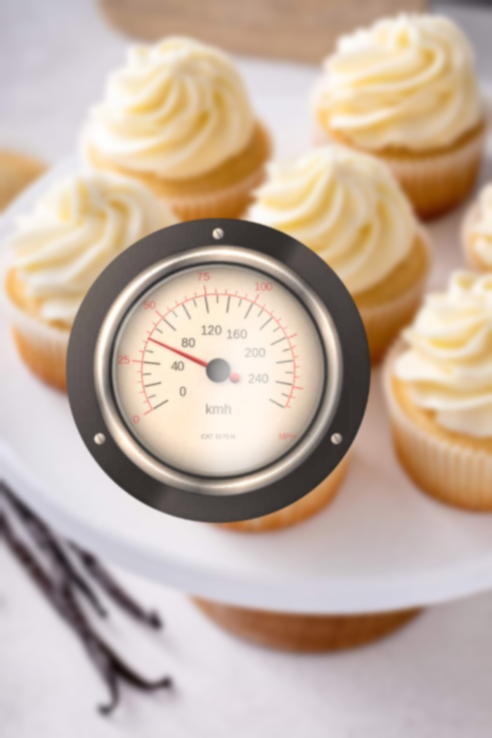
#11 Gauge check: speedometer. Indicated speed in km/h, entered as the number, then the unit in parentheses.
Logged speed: 60 (km/h)
